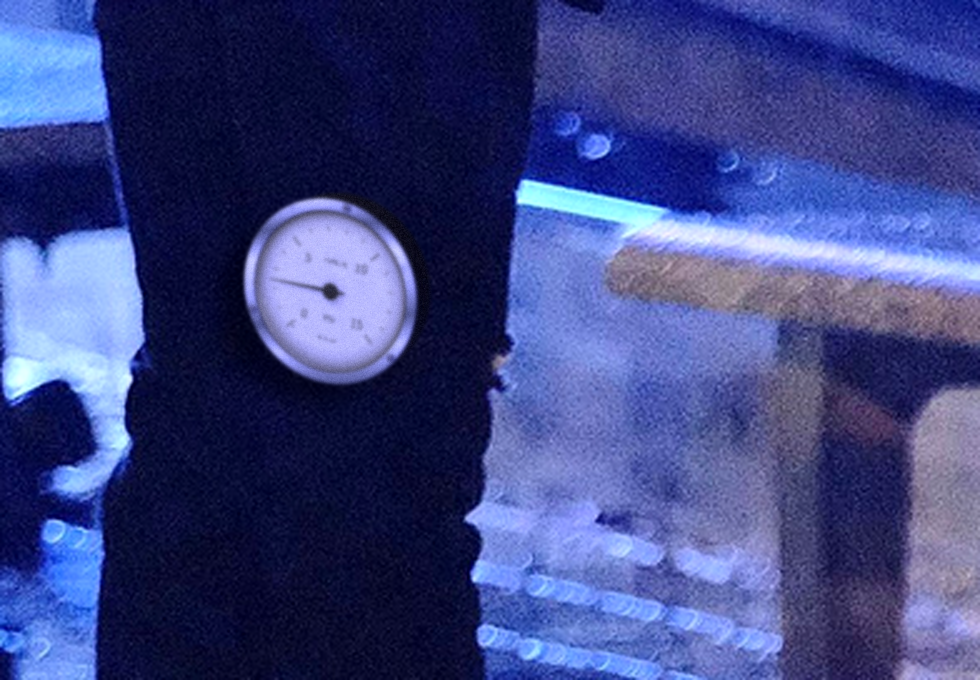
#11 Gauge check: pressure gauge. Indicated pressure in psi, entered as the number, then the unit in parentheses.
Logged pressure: 2.5 (psi)
